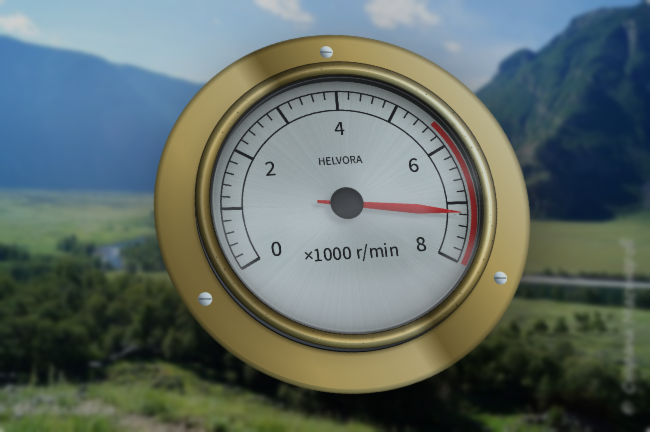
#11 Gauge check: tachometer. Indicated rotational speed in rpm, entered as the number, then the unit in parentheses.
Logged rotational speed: 7200 (rpm)
